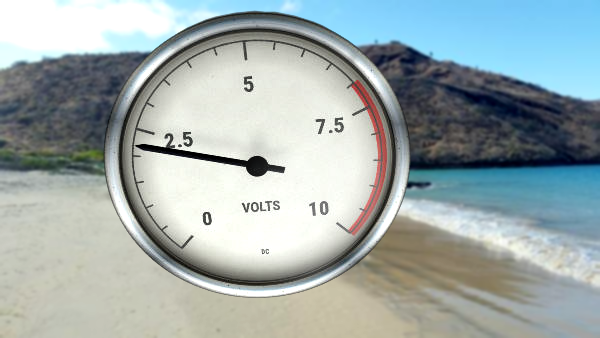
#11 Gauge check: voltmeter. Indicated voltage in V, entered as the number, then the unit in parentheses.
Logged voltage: 2.25 (V)
